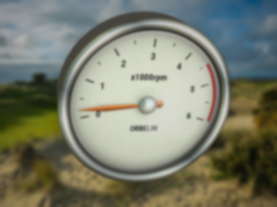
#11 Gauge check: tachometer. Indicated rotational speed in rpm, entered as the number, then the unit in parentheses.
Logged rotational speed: 250 (rpm)
